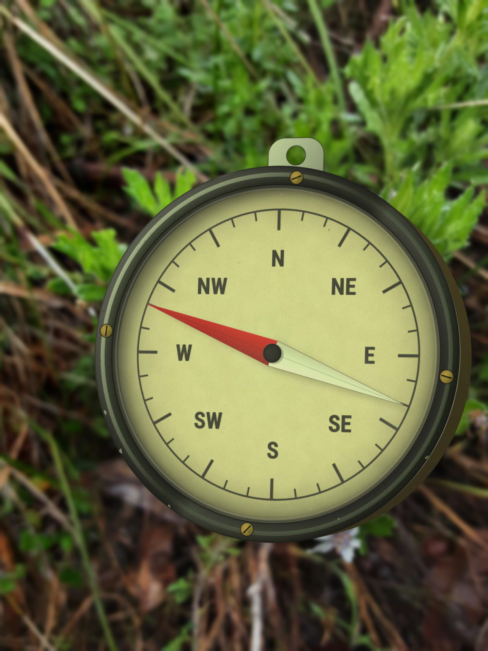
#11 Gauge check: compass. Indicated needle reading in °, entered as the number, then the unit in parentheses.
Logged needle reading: 290 (°)
